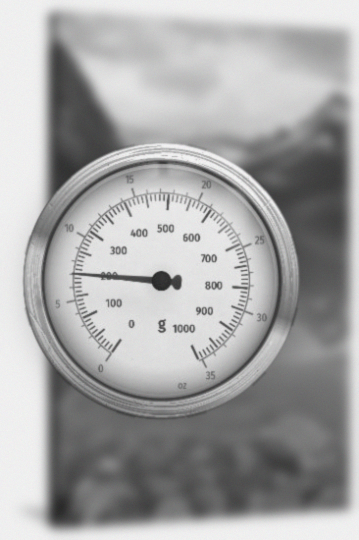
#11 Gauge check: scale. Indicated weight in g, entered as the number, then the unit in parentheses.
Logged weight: 200 (g)
